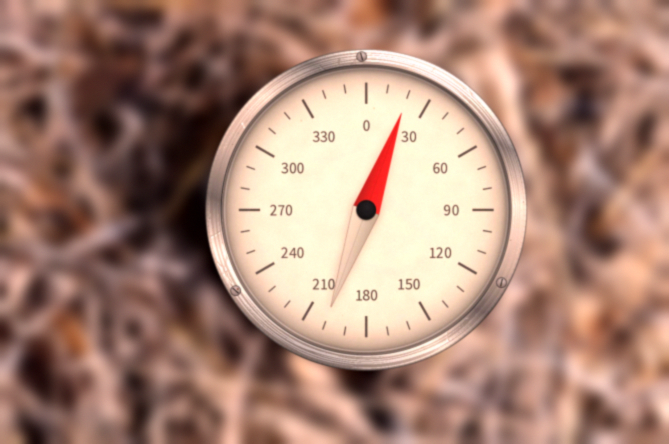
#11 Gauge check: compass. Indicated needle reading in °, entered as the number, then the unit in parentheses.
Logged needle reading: 20 (°)
